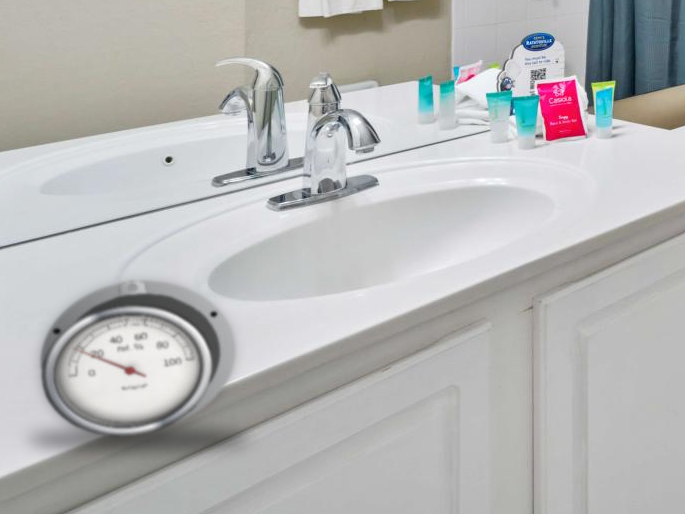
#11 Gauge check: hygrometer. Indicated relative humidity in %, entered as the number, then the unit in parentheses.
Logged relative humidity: 20 (%)
